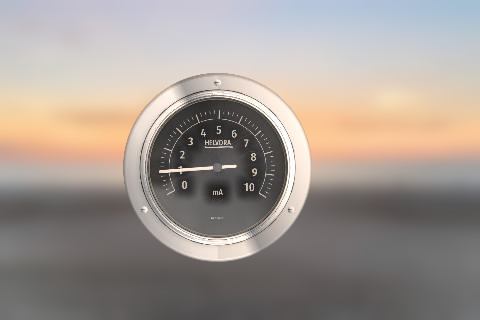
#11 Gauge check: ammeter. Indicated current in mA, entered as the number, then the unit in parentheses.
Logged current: 1 (mA)
